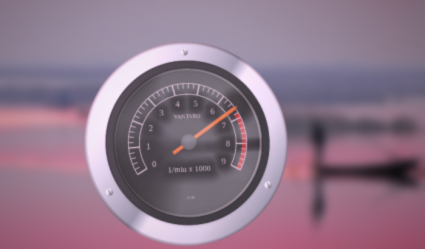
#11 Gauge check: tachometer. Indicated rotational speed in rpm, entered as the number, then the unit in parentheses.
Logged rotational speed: 6600 (rpm)
